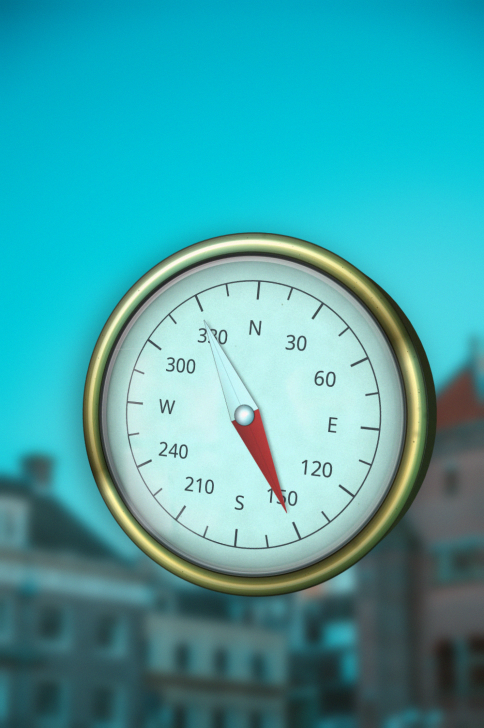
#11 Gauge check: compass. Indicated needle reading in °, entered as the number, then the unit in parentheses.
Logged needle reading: 150 (°)
